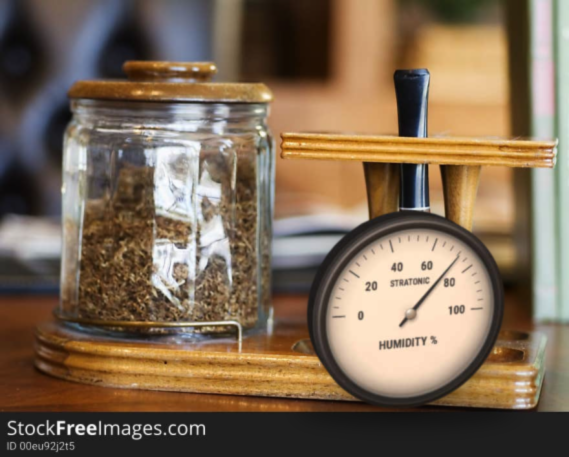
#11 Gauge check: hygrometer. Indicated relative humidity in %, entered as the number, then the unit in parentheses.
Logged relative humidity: 72 (%)
